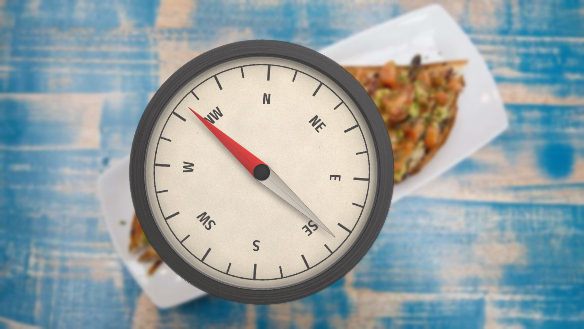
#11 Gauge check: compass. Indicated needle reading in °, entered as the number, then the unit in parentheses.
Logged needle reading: 307.5 (°)
